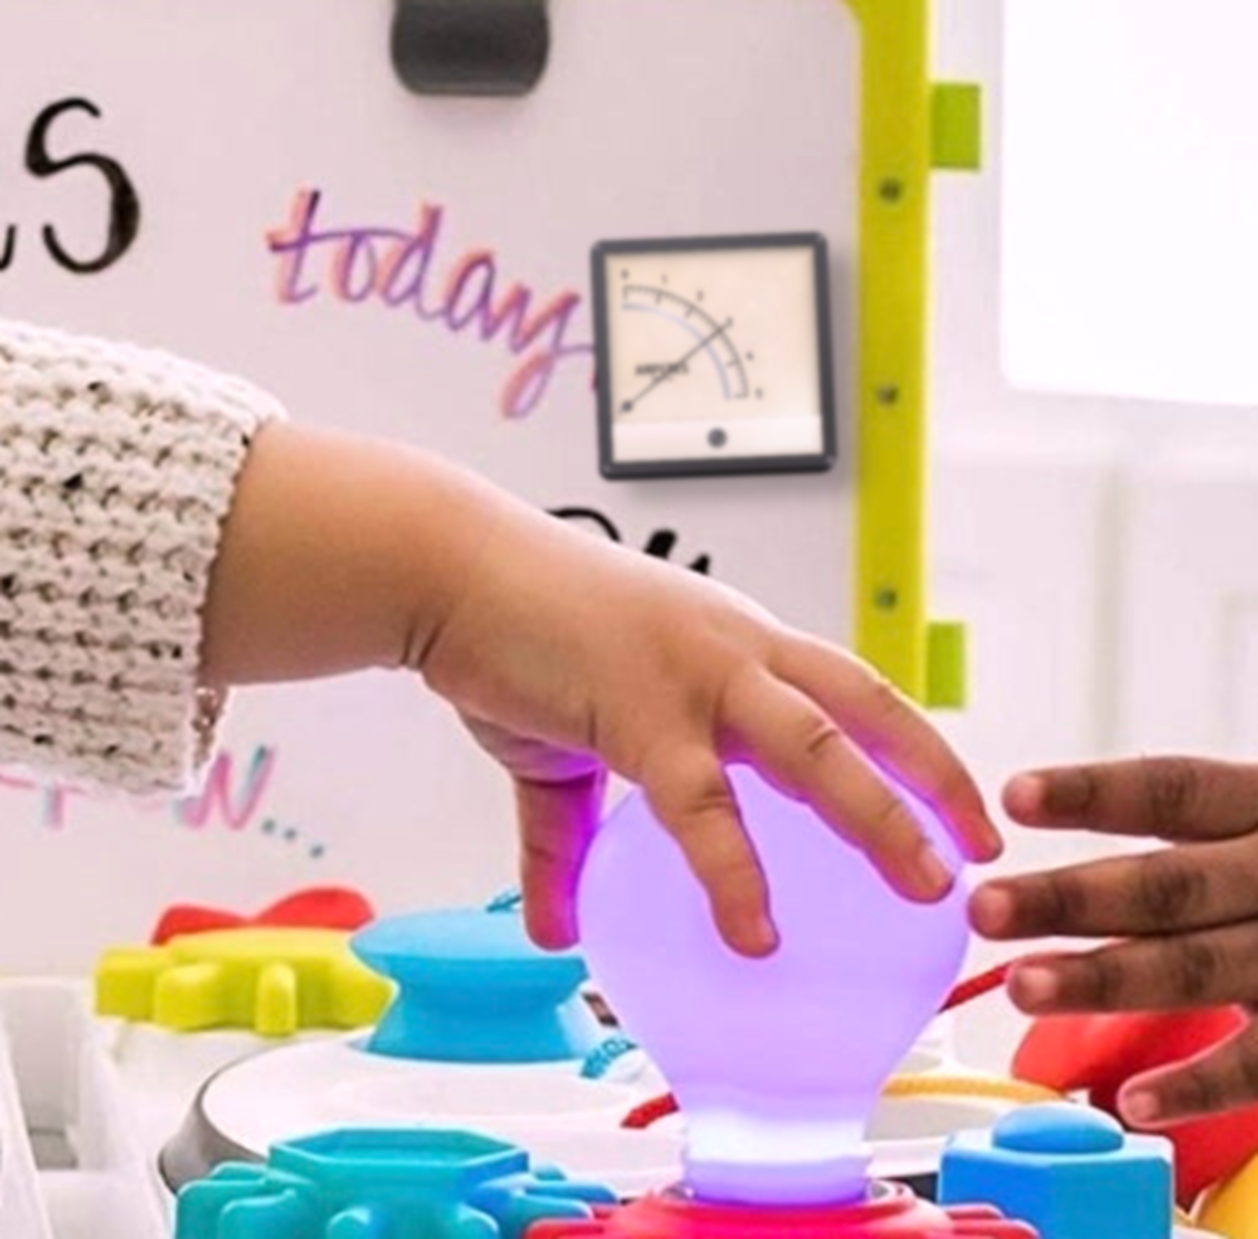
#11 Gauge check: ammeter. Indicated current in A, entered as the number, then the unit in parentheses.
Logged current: 3 (A)
